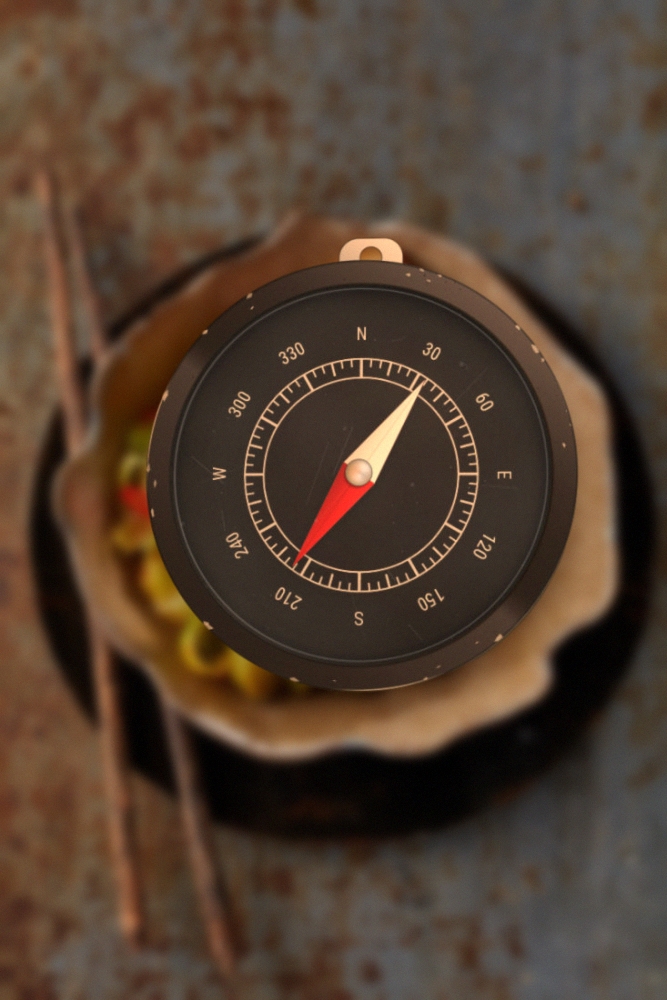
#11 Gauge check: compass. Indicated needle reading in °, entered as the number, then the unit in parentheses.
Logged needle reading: 215 (°)
